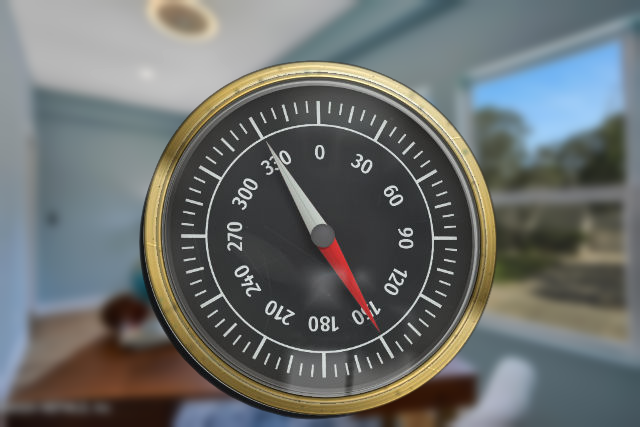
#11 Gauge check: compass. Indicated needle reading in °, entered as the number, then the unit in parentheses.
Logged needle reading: 150 (°)
